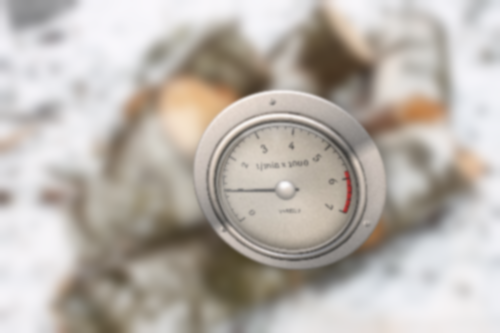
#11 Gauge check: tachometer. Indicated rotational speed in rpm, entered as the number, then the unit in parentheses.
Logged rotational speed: 1000 (rpm)
